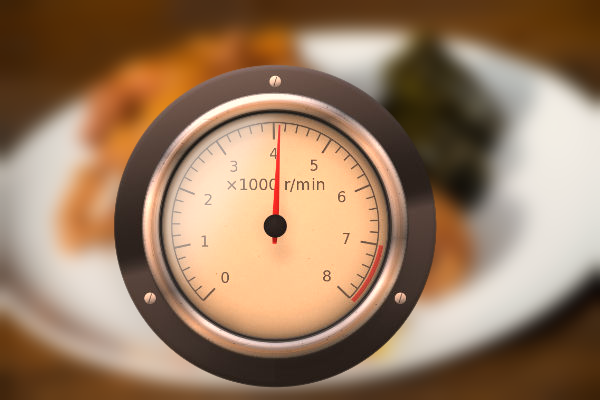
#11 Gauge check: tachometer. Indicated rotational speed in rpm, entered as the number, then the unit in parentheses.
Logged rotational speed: 4100 (rpm)
